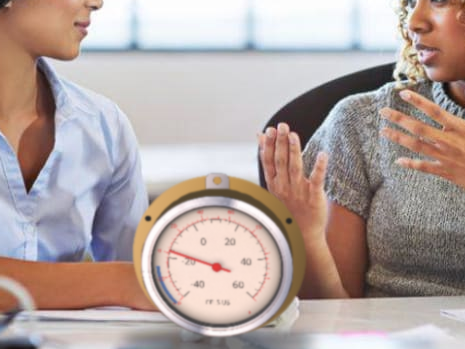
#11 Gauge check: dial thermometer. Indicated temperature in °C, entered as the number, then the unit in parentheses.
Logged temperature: -16 (°C)
